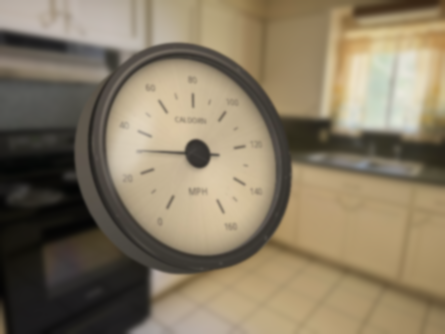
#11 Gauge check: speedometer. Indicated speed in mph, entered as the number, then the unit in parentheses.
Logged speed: 30 (mph)
